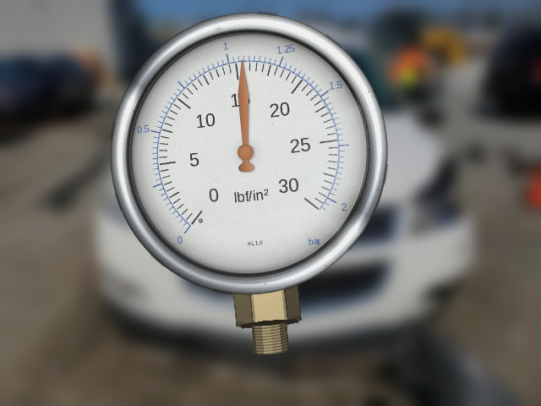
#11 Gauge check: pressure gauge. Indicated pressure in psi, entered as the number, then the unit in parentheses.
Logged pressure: 15.5 (psi)
